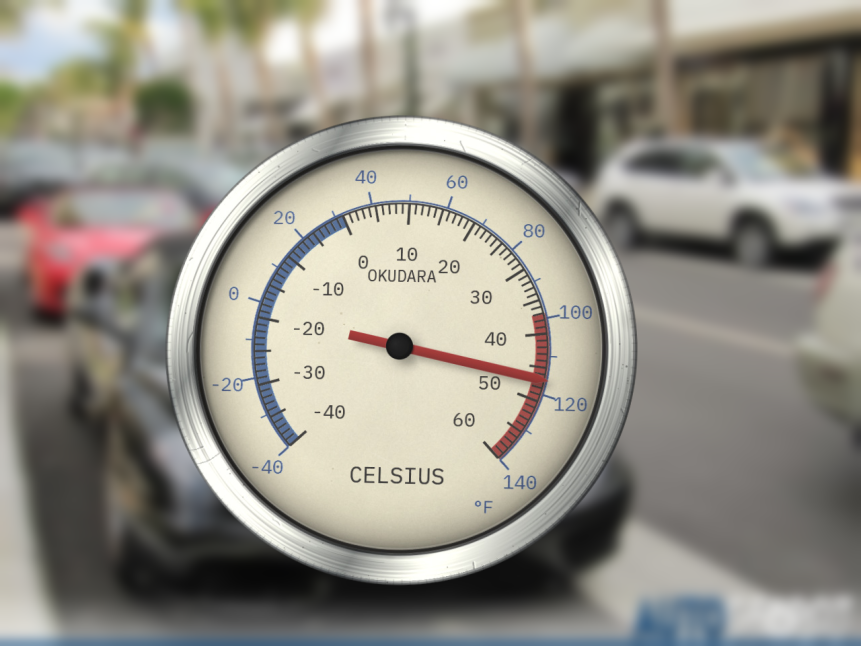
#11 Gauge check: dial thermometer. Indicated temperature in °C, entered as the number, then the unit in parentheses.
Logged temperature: 47 (°C)
